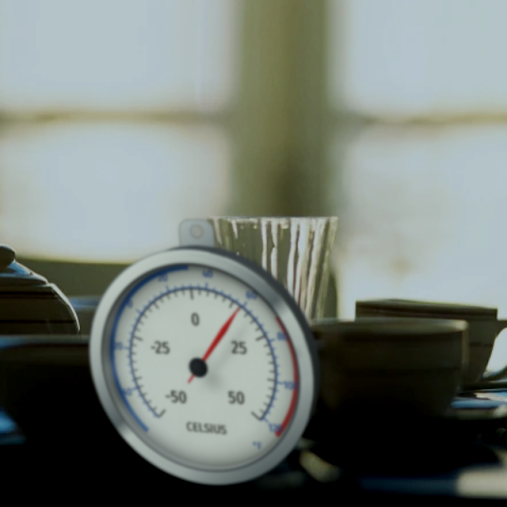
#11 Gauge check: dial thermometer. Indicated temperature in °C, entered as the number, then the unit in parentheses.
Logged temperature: 15 (°C)
